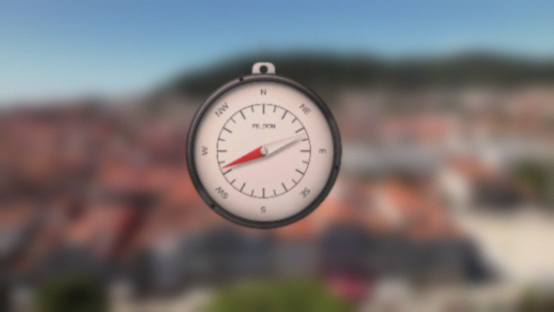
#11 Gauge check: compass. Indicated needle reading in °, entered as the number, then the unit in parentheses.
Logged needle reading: 247.5 (°)
